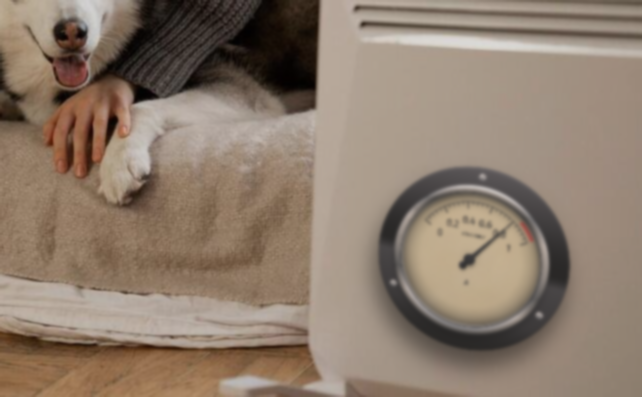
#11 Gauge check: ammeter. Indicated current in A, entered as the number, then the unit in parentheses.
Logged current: 0.8 (A)
